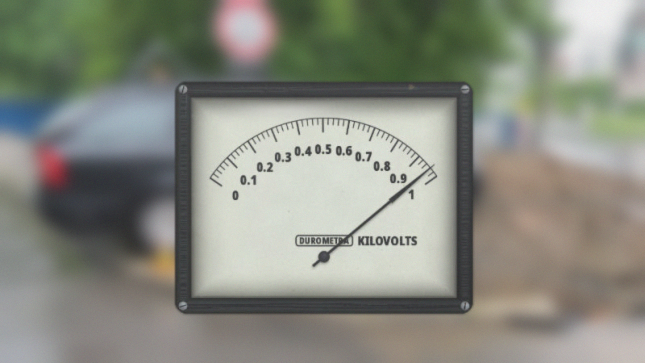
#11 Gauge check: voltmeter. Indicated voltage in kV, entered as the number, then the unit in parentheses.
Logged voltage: 0.96 (kV)
